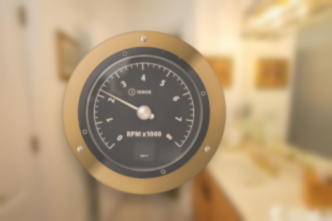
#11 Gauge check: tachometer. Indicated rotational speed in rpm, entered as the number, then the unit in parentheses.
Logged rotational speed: 2200 (rpm)
